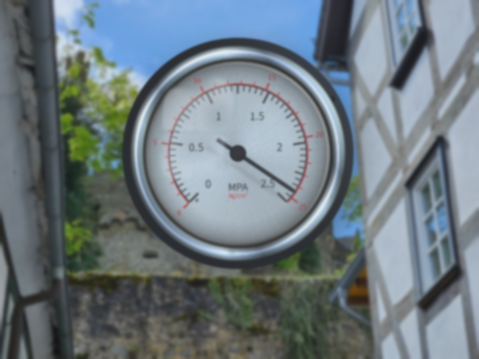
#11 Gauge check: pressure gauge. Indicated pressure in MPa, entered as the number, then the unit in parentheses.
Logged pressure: 2.4 (MPa)
